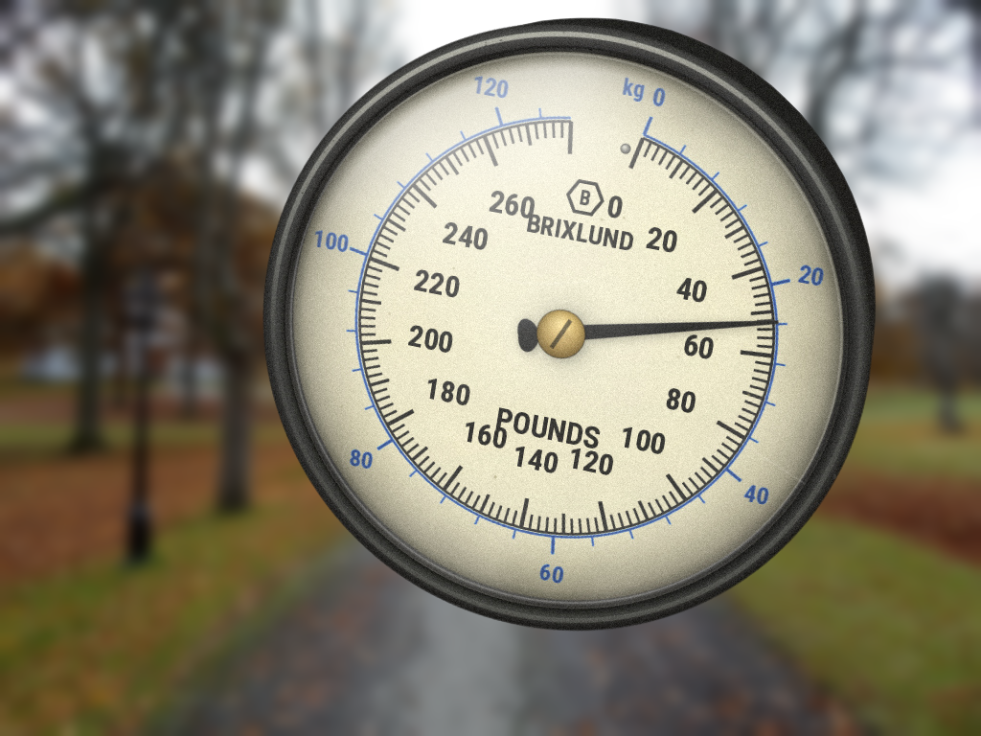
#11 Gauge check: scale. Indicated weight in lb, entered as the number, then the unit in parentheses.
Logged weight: 52 (lb)
